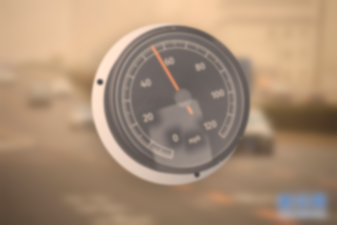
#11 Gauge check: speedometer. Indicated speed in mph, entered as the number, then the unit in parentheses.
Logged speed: 55 (mph)
